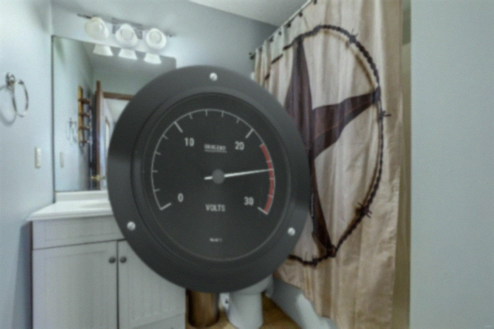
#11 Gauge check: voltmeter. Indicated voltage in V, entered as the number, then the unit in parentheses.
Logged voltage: 25 (V)
